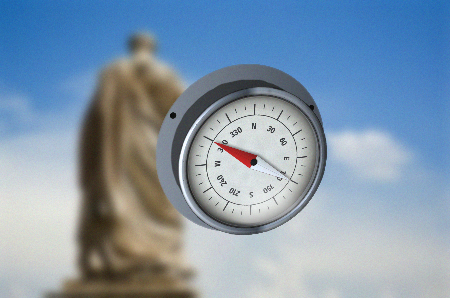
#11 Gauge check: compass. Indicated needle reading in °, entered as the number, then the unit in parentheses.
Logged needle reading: 300 (°)
